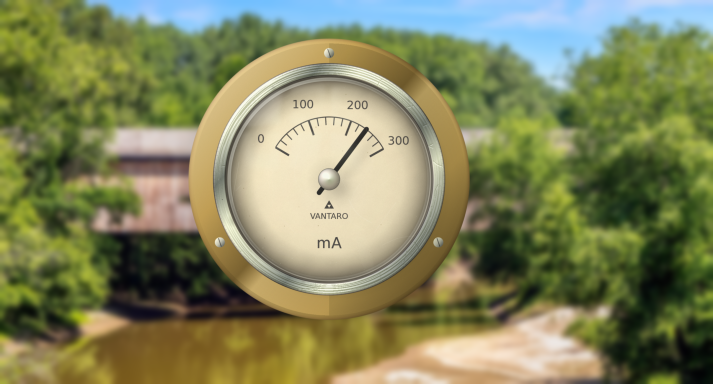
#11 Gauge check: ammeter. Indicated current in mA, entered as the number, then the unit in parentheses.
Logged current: 240 (mA)
